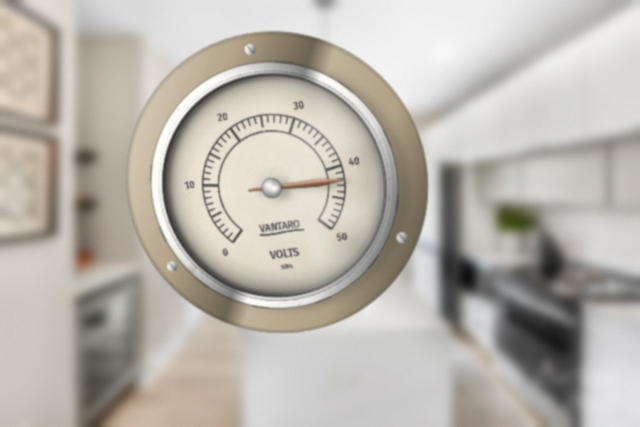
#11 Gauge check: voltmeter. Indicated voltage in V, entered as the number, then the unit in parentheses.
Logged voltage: 42 (V)
